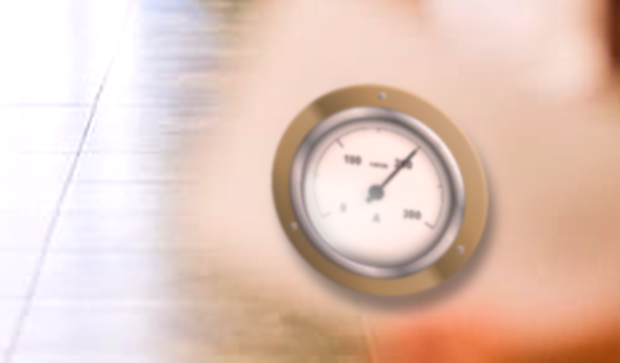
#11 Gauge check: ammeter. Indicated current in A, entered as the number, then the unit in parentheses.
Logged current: 200 (A)
